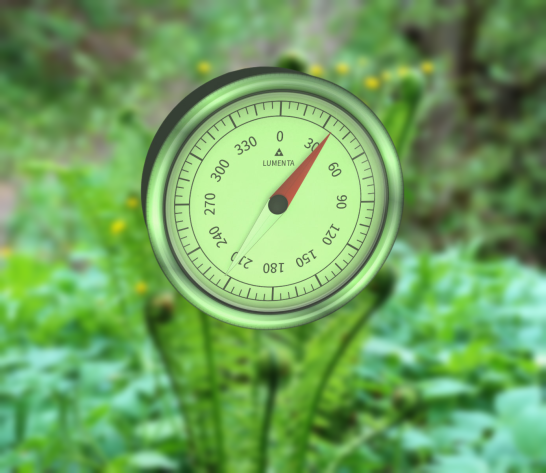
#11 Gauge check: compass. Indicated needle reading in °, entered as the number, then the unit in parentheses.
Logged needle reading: 35 (°)
